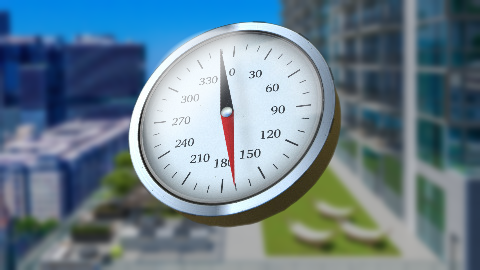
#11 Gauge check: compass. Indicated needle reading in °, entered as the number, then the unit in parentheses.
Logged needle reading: 170 (°)
